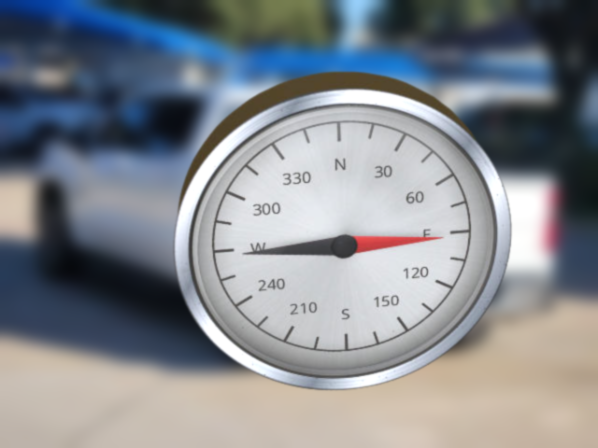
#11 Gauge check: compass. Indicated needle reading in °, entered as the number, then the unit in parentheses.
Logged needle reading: 90 (°)
